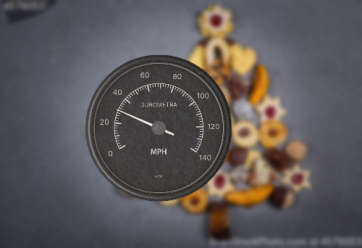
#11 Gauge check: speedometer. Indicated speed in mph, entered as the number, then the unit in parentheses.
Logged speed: 30 (mph)
